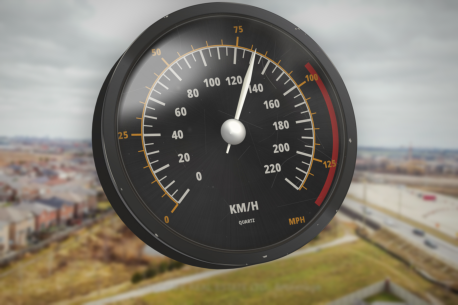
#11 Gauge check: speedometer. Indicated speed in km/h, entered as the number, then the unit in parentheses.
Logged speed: 130 (km/h)
